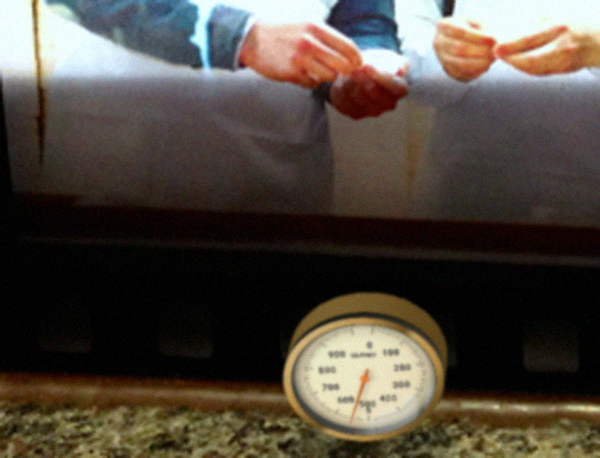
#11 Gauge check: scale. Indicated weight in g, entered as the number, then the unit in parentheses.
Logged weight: 550 (g)
